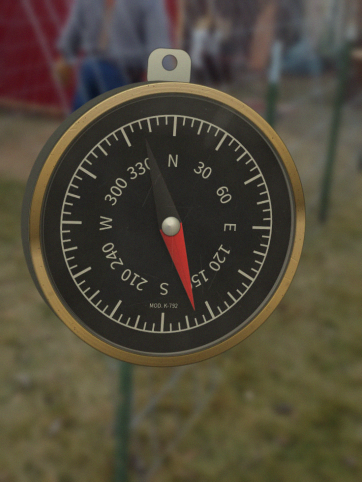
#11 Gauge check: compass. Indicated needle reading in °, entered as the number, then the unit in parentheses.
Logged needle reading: 160 (°)
